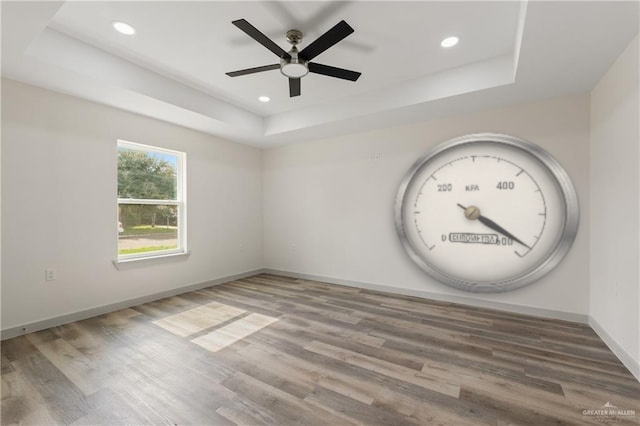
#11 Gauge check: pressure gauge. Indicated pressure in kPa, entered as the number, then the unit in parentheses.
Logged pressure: 575 (kPa)
